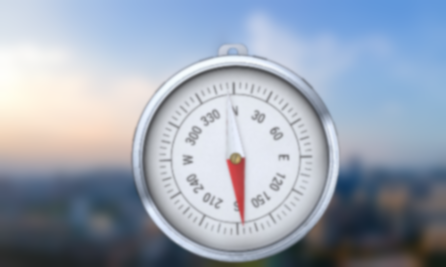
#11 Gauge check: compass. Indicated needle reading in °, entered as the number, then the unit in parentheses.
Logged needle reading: 175 (°)
